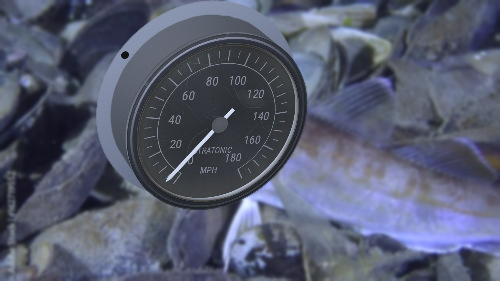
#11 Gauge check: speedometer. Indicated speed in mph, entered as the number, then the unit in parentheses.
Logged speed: 5 (mph)
